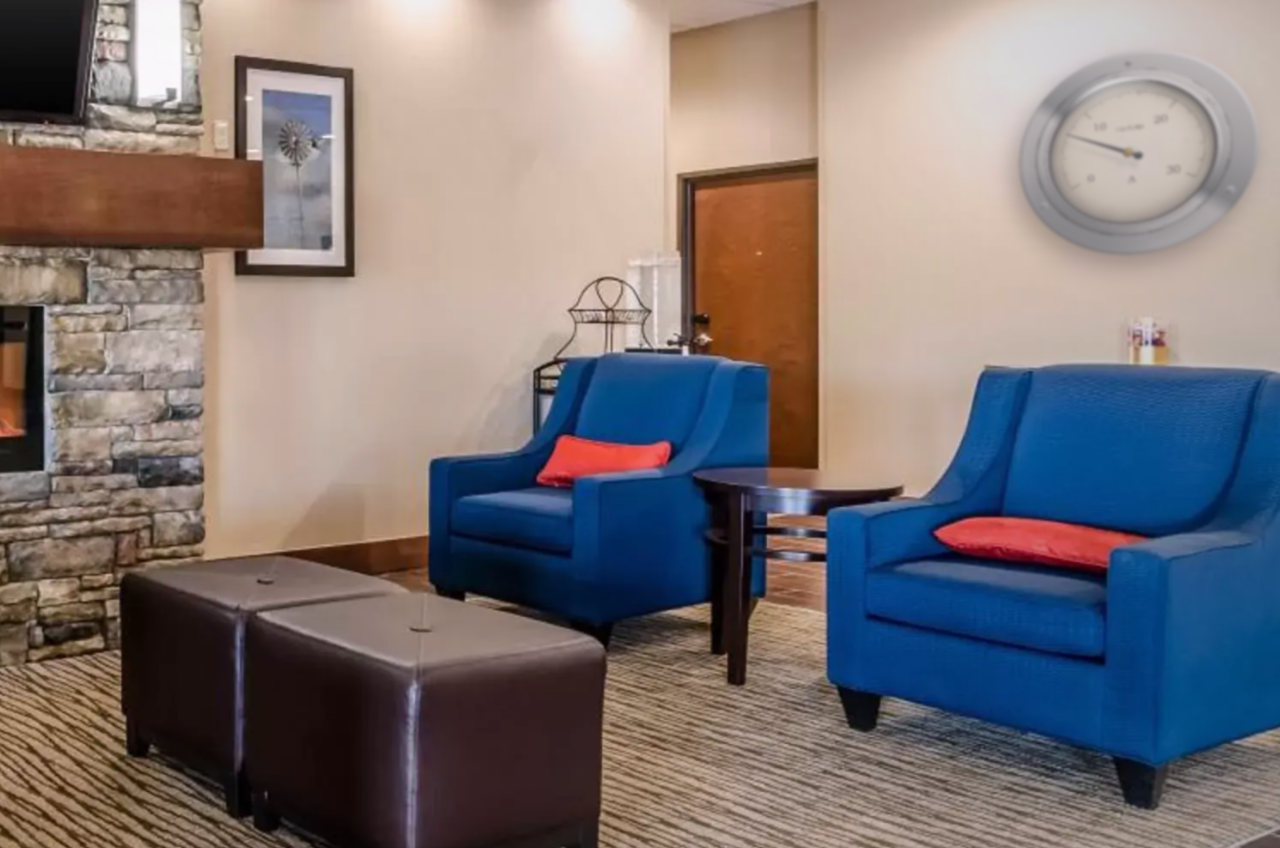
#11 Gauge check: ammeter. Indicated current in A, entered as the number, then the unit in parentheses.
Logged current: 7 (A)
